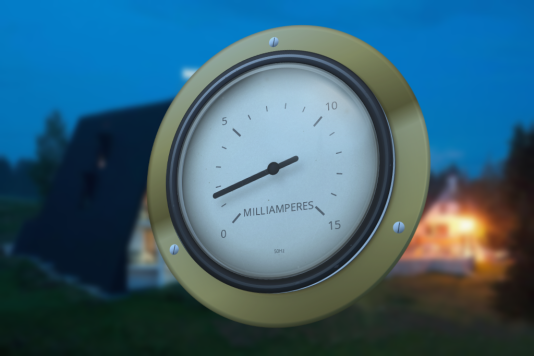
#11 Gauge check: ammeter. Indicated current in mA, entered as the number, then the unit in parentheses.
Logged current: 1.5 (mA)
